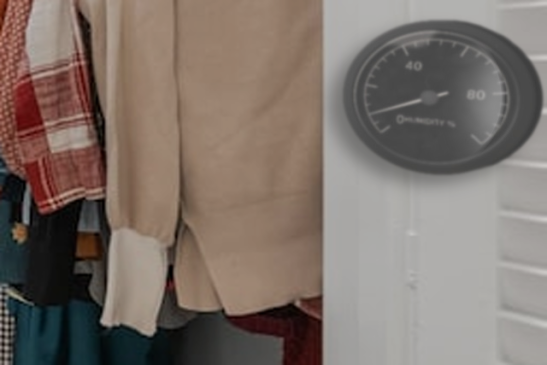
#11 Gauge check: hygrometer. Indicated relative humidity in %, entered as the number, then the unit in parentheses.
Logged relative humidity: 8 (%)
